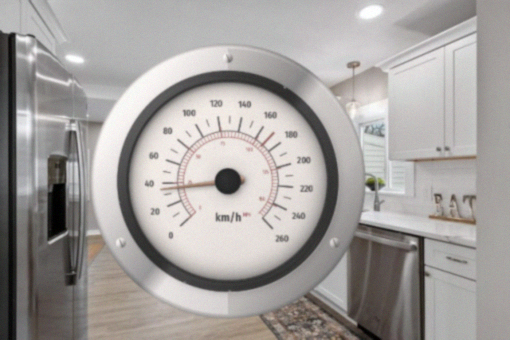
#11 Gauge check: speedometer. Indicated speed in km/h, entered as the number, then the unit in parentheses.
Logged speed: 35 (km/h)
